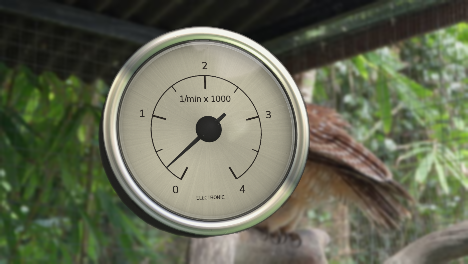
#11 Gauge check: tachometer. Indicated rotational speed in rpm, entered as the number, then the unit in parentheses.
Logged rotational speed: 250 (rpm)
